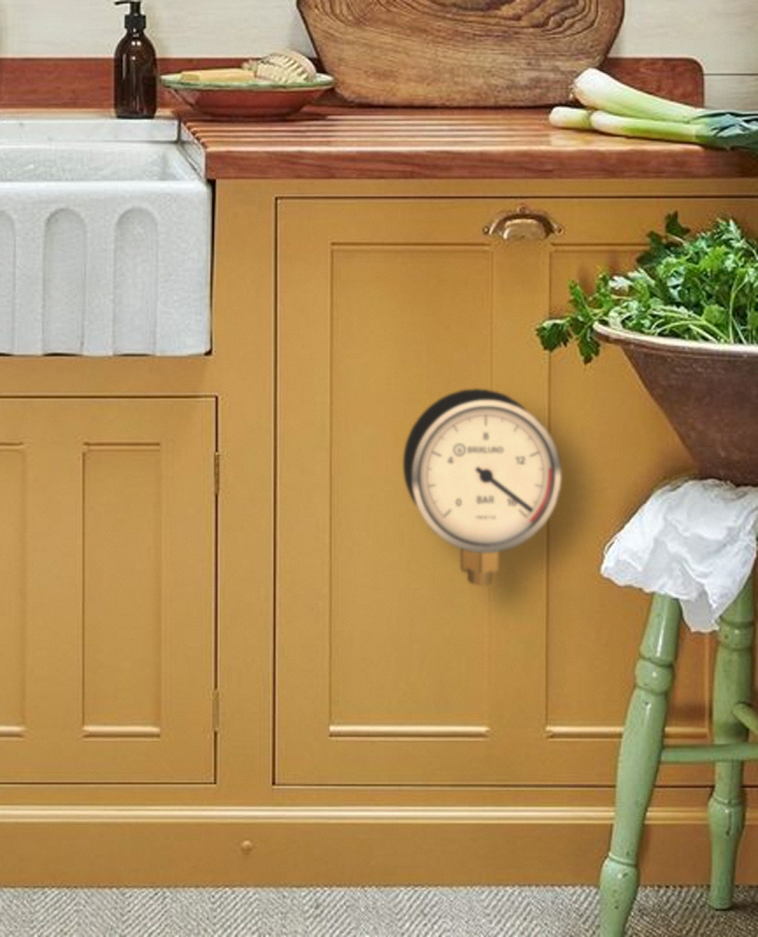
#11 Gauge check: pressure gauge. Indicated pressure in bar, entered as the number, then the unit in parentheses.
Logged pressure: 15.5 (bar)
